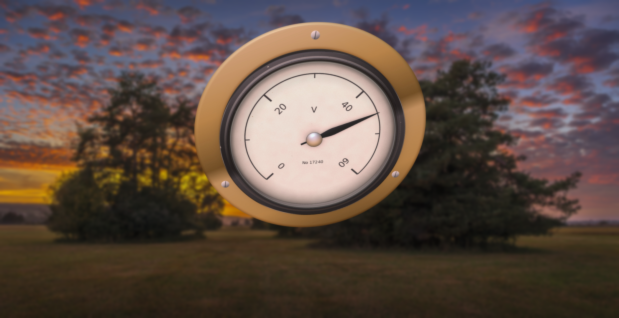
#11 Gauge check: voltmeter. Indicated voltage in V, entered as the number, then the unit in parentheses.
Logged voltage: 45 (V)
